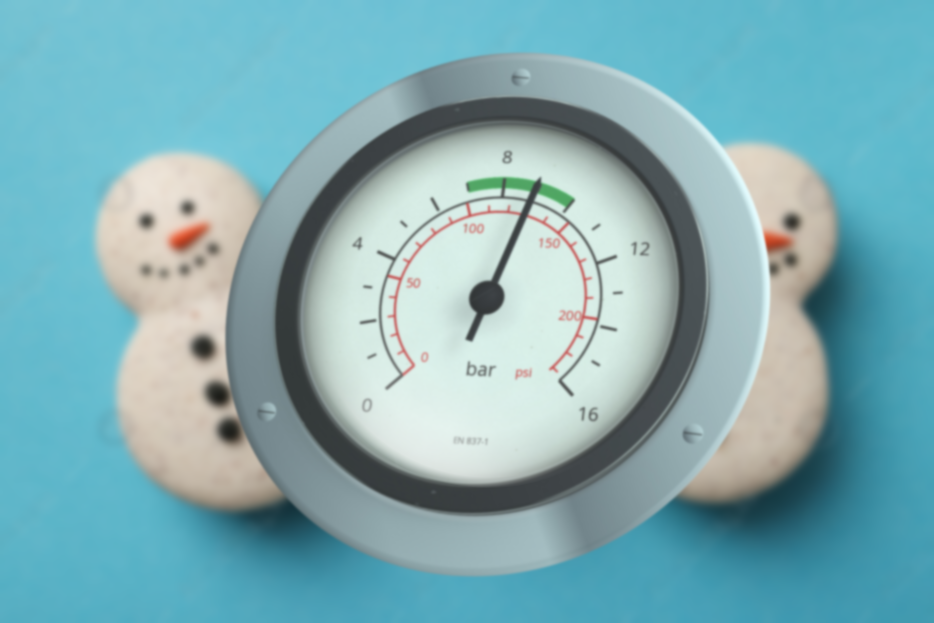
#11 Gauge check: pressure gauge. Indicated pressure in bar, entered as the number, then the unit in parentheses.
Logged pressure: 9 (bar)
